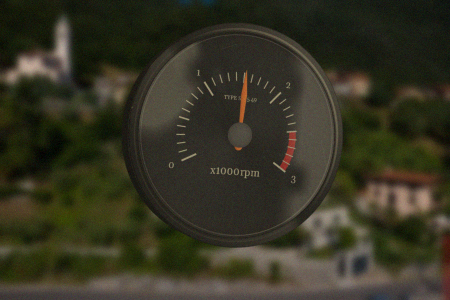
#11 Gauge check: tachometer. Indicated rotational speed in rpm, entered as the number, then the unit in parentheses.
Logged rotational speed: 1500 (rpm)
